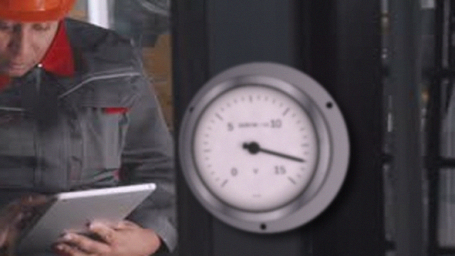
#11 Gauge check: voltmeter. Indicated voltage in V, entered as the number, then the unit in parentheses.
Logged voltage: 13.5 (V)
